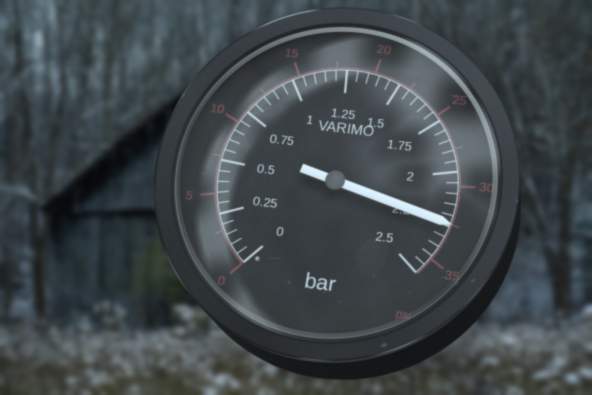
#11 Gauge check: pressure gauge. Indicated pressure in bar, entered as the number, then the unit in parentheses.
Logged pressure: 2.25 (bar)
